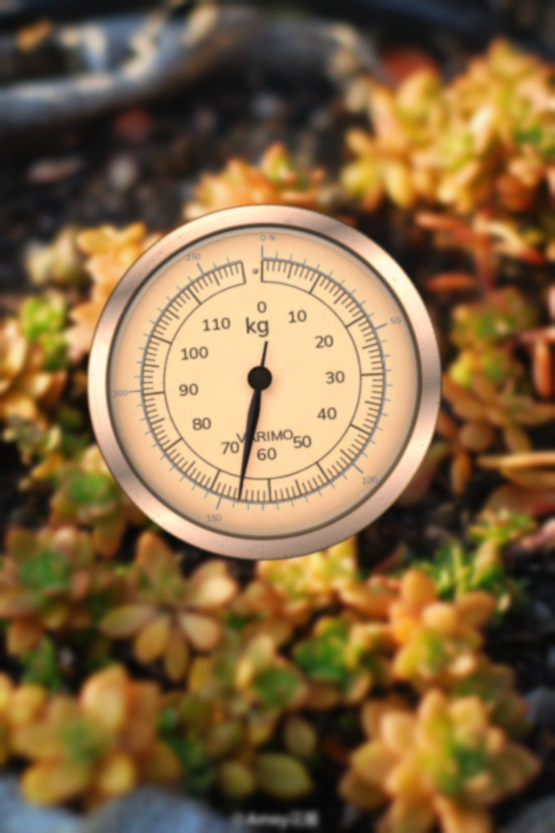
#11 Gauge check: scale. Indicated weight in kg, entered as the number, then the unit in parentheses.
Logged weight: 65 (kg)
